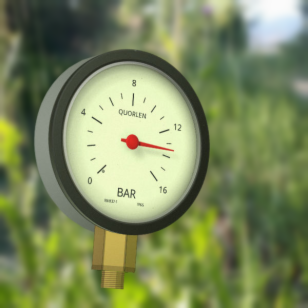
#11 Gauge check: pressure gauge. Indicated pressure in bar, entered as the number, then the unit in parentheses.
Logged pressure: 13.5 (bar)
